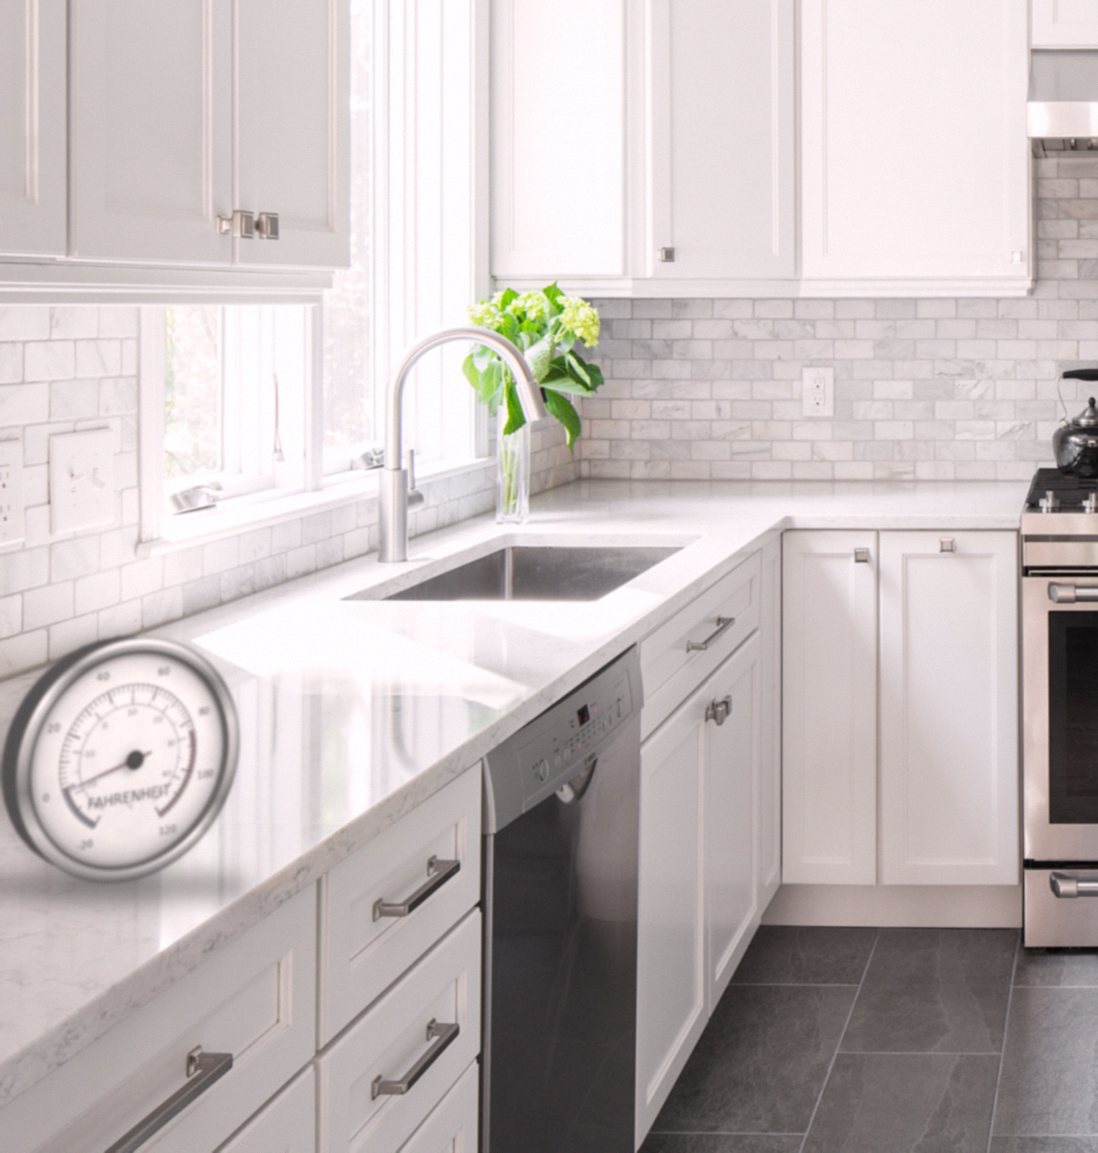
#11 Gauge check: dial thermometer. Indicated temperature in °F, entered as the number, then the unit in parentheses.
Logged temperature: 0 (°F)
